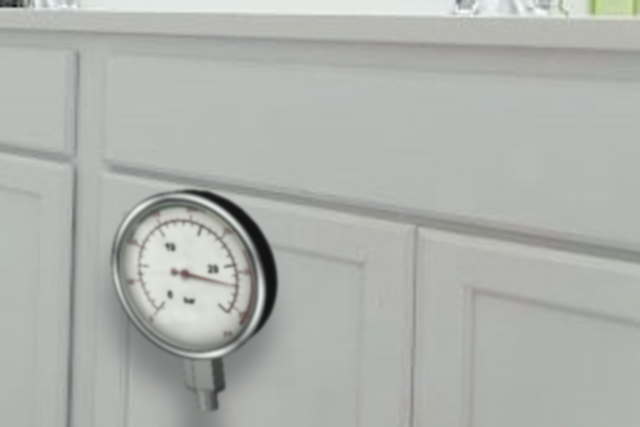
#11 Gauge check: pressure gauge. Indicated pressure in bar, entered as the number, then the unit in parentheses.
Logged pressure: 22 (bar)
